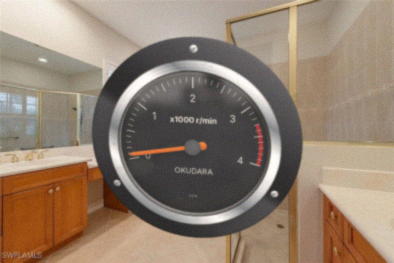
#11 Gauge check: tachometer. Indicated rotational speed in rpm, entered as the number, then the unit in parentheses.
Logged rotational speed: 100 (rpm)
